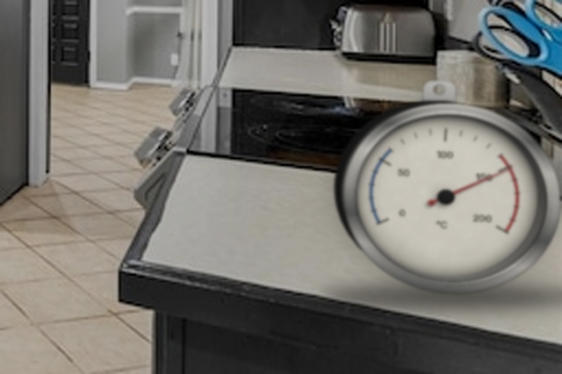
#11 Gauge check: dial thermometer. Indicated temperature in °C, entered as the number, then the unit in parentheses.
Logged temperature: 150 (°C)
